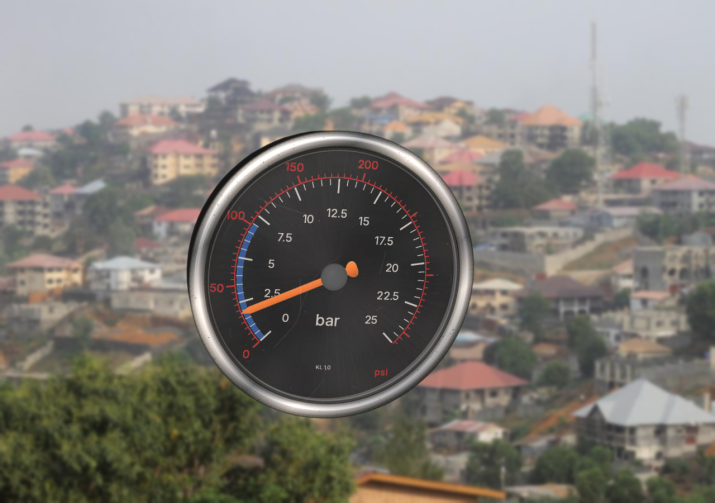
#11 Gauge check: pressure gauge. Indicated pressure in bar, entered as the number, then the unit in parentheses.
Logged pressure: 2 (bar)
